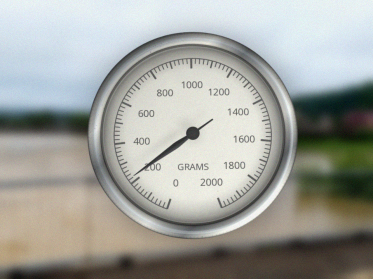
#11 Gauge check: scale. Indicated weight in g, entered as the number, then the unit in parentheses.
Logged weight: 220 (g)
